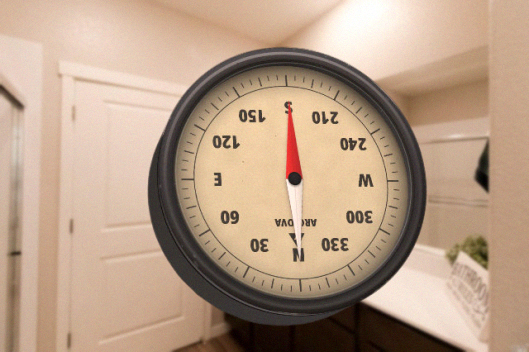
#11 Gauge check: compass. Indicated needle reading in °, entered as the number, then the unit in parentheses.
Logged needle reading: 180 (°)
